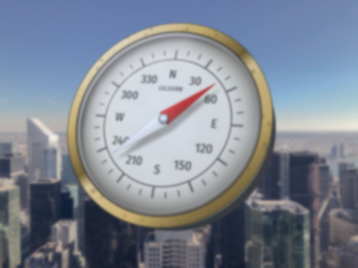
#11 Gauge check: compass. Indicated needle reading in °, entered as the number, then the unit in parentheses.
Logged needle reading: 50 (°)
